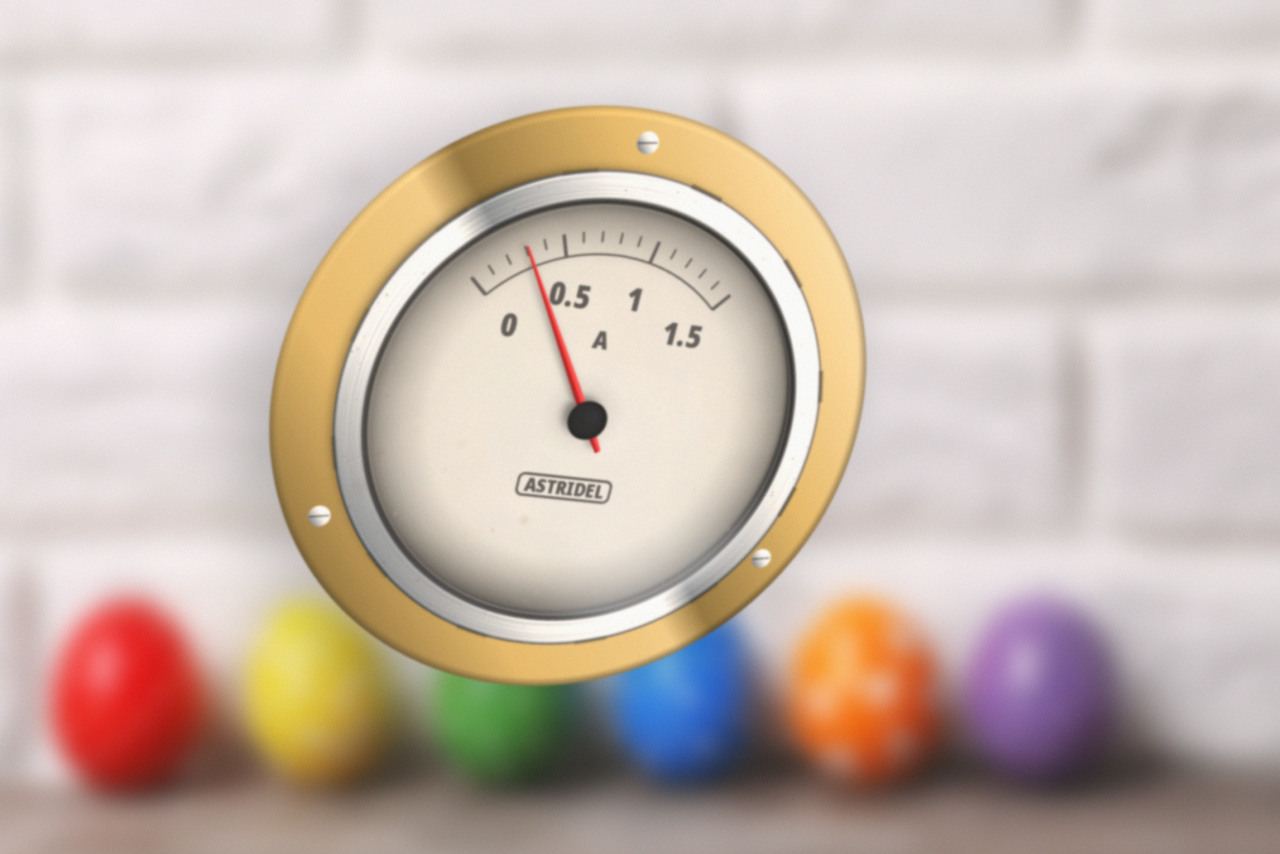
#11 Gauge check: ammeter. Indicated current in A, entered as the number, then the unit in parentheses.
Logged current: 0.3 (A)
